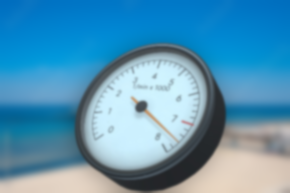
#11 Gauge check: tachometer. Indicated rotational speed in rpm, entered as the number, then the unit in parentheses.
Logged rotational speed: 7600 (rpm)
